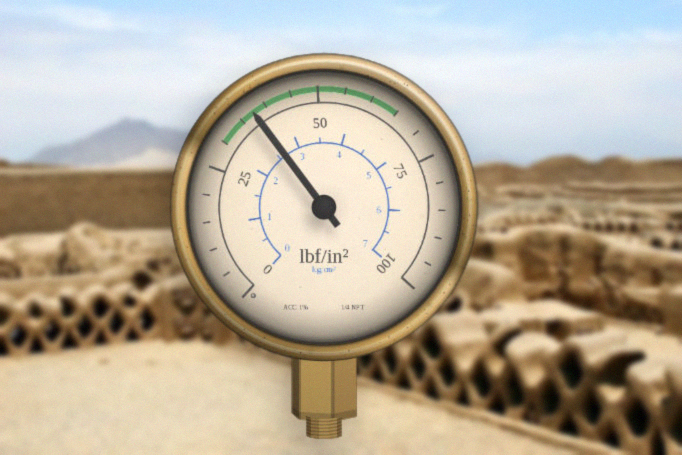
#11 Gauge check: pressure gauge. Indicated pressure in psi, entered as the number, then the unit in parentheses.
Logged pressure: 37.5 (psi)
